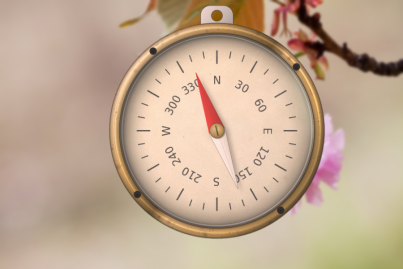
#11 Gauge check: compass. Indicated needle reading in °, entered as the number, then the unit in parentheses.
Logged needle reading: 340 (°)
